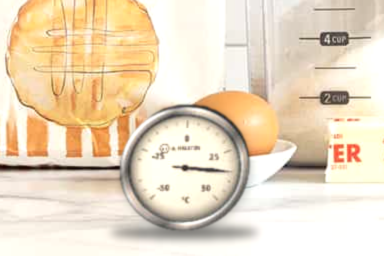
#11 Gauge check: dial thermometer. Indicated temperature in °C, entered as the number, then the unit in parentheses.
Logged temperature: 35 (°C)
